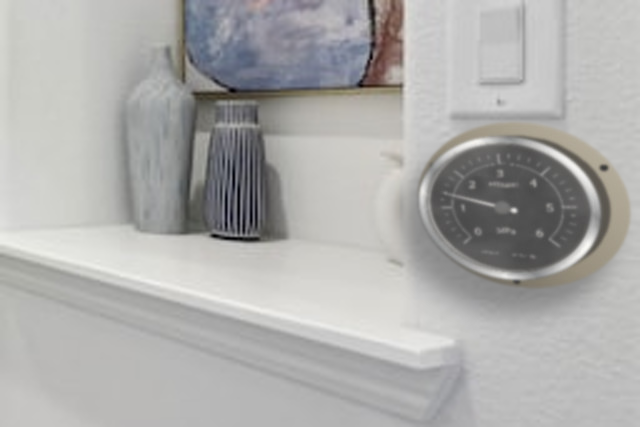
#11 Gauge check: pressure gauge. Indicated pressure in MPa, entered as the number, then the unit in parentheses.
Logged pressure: 1.4 (MPa)
